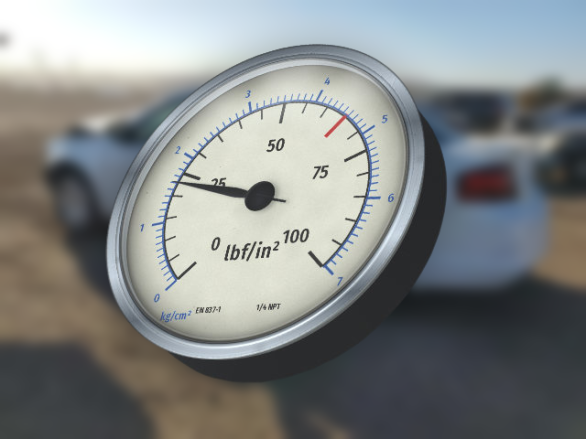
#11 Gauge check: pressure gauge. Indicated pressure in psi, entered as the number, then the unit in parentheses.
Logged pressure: 22.5 (psi)
